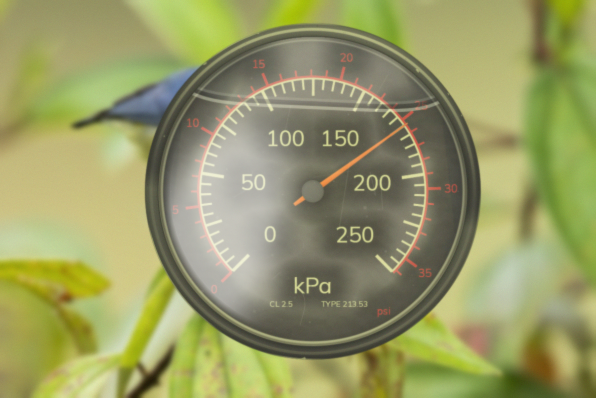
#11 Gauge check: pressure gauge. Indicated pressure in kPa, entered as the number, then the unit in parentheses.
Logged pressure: 175 (kPa)
